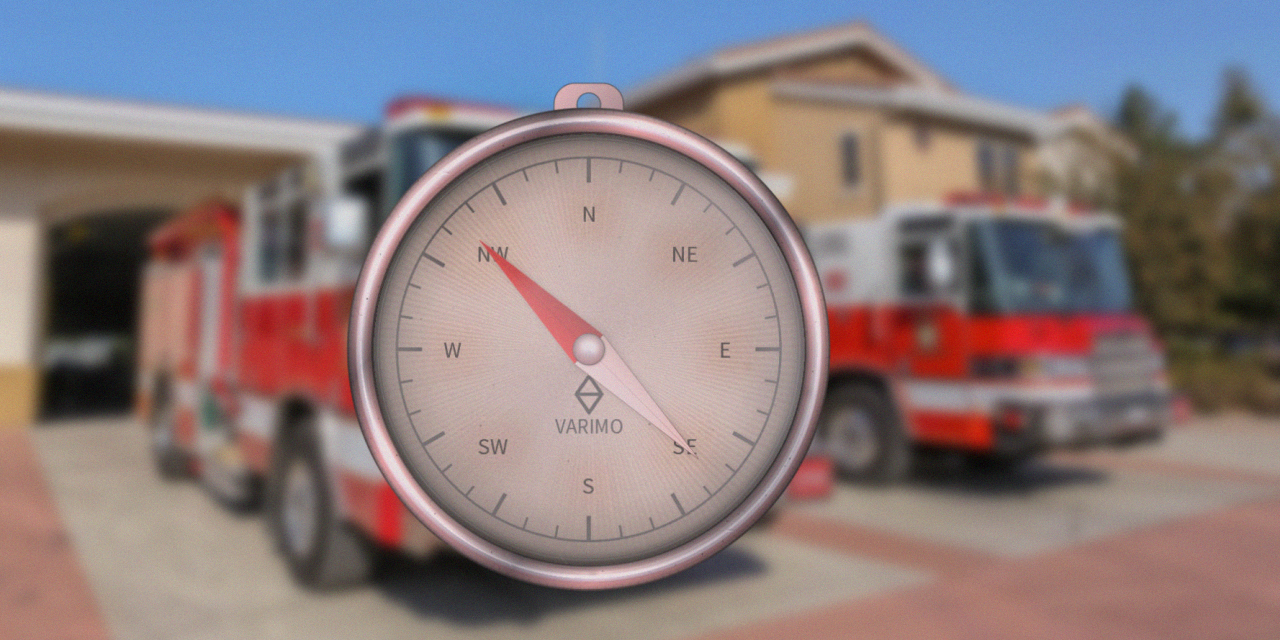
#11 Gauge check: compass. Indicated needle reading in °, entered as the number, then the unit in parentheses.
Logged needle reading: 315 (°)
